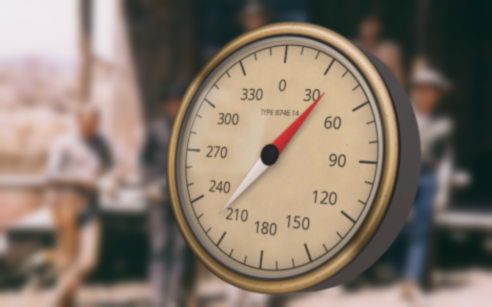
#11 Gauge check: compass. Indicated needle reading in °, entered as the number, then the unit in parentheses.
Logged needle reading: 40 (°)
